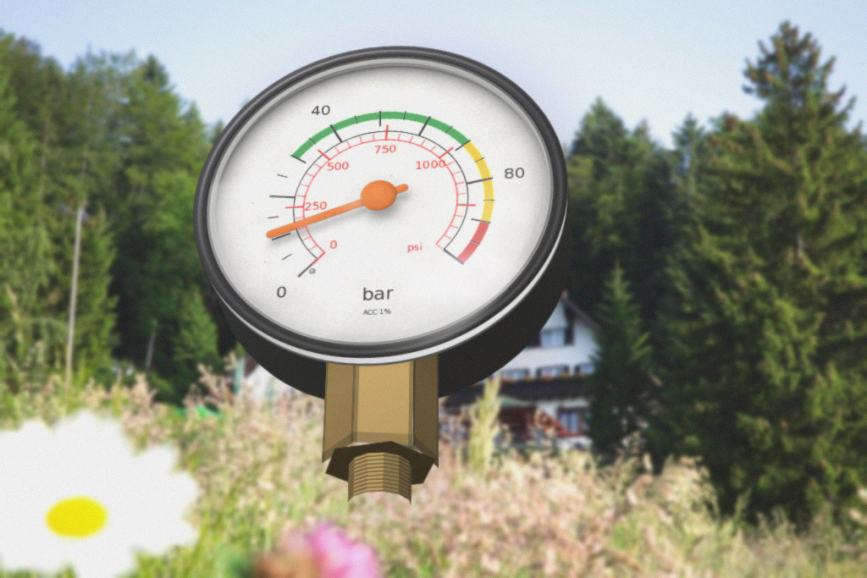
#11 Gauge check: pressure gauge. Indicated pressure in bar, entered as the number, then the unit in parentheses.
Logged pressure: 10 (bar)
